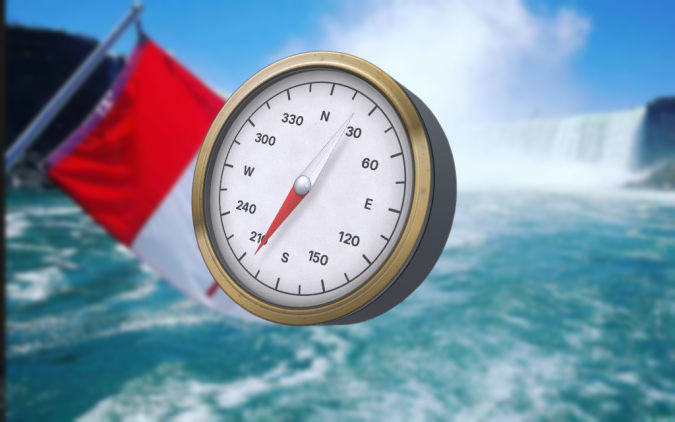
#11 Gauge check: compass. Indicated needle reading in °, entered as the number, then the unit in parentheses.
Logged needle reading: 202.5 (°)
